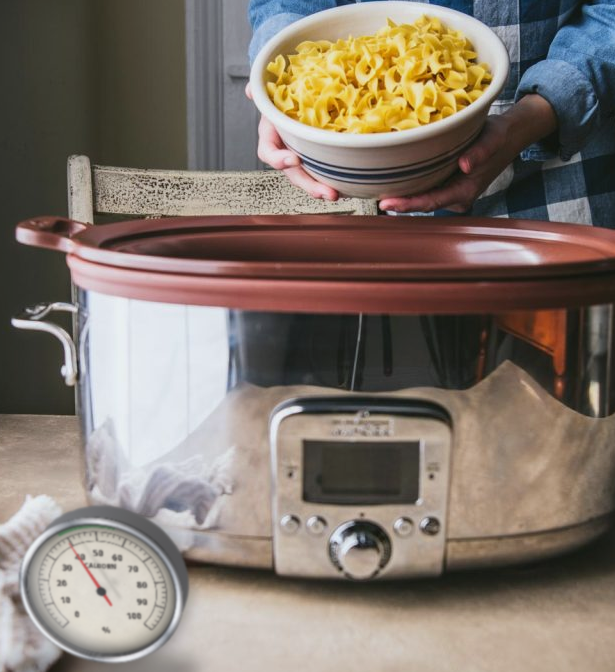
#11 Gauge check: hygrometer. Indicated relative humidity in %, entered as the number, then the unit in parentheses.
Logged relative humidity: 40 (%)
